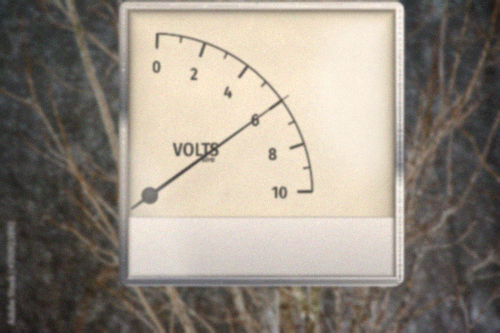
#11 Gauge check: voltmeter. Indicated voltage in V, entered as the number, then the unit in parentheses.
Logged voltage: 6 (V)
